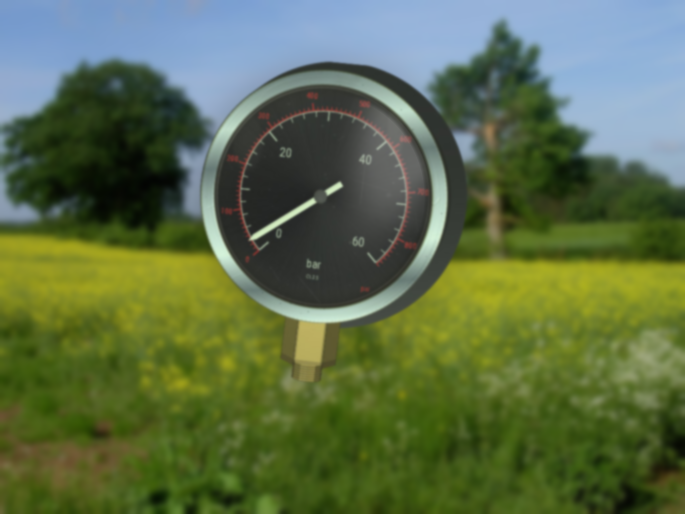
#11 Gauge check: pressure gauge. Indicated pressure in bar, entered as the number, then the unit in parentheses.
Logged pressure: 2 (bar)
